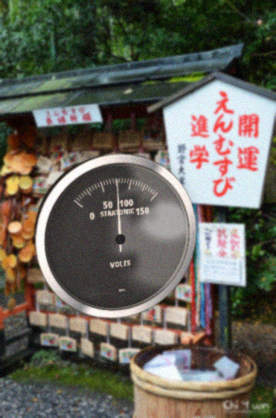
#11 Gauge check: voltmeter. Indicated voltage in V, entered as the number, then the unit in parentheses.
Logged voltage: 75 (V)
